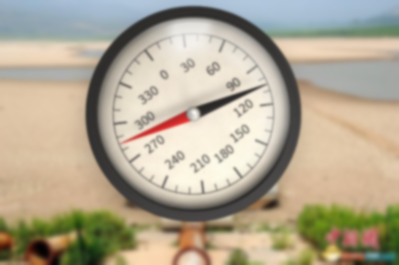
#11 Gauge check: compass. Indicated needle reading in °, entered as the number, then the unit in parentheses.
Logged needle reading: 285 (°)
